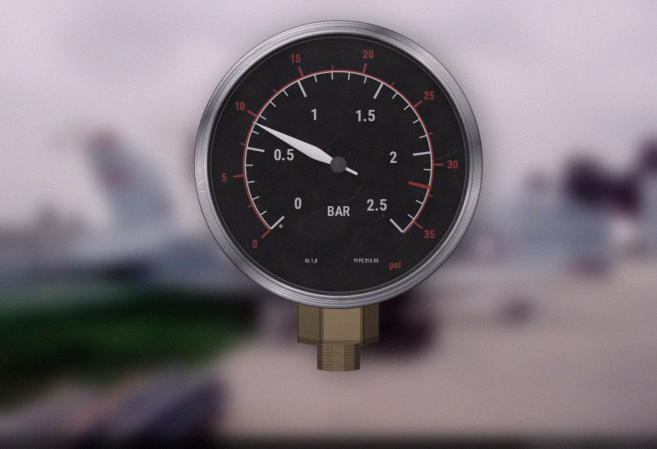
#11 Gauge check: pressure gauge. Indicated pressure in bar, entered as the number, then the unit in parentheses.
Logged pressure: 0.65 (bar)
